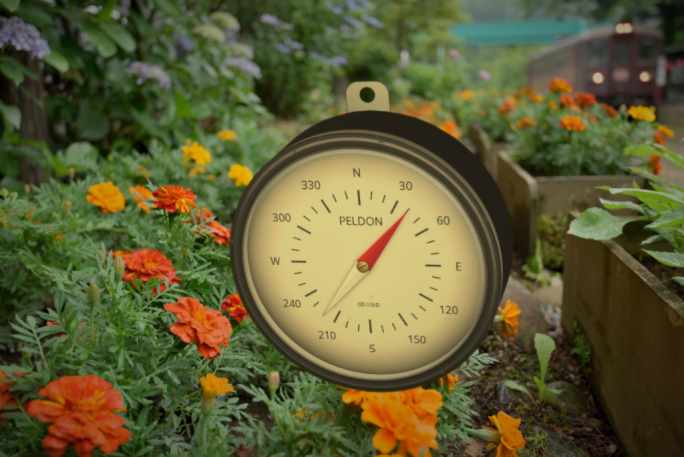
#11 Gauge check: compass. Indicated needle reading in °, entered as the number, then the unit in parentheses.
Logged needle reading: 40 (°)
